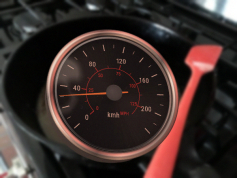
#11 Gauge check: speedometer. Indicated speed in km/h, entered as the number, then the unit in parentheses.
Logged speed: 30 (km/h)
